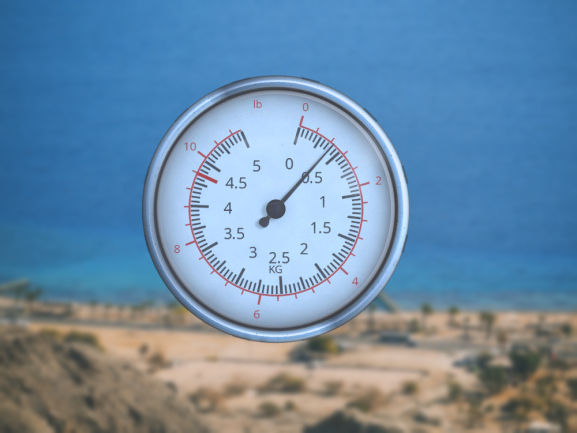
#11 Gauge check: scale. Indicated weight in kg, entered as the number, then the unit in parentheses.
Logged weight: 0.4 (kg)
